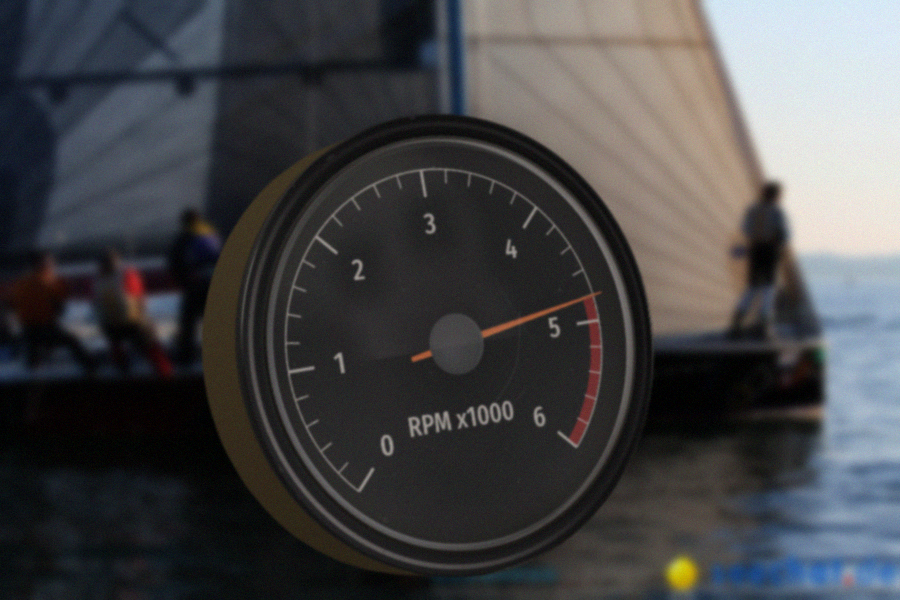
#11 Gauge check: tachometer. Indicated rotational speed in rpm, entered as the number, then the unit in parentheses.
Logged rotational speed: 4800 (rpm)
